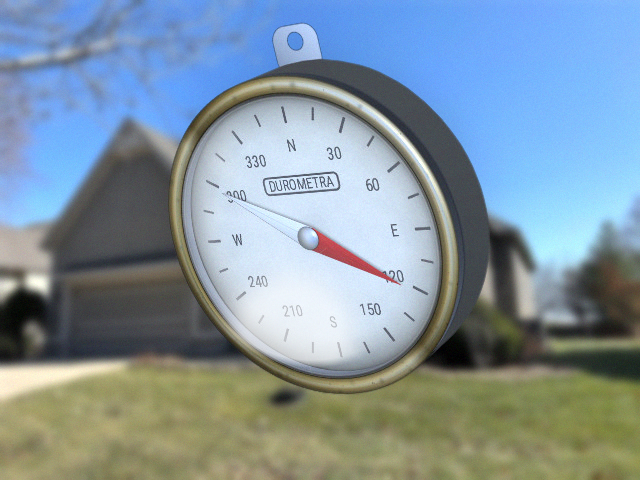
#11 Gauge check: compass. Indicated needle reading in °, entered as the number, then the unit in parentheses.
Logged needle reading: 120 (°)
